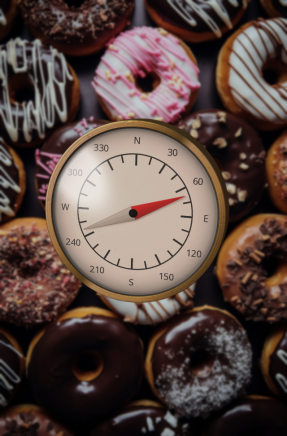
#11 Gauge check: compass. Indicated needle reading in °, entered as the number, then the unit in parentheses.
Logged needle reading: 67.5 (°)
